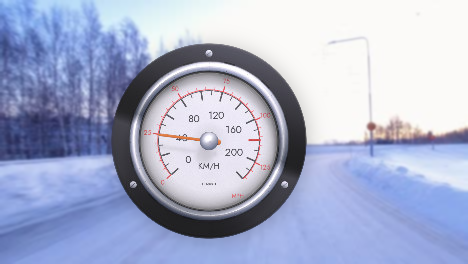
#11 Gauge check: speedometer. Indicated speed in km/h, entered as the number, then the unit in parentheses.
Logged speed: 40 (km/h)
